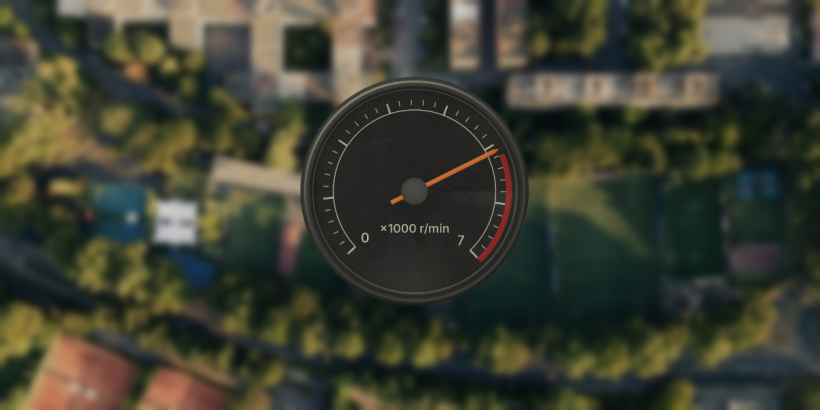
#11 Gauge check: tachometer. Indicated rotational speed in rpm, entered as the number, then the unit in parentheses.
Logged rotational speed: 5100 (rpm)
